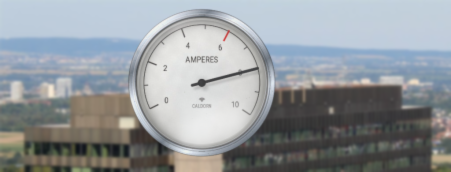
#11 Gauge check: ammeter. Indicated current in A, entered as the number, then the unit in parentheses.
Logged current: 8 (A)
